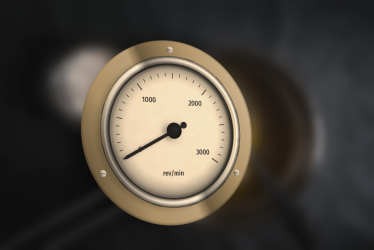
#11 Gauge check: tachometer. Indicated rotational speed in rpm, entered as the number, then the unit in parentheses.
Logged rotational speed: 0 (rpm)
